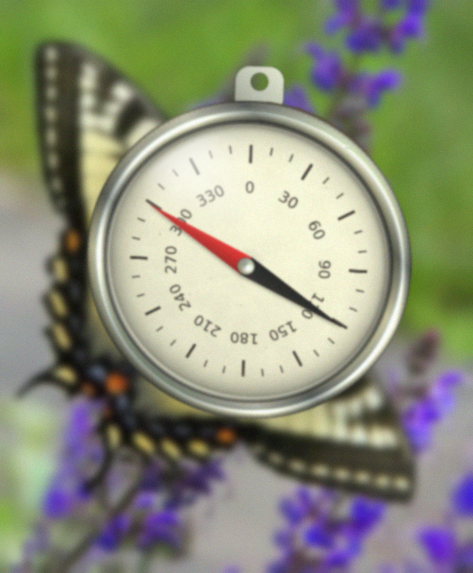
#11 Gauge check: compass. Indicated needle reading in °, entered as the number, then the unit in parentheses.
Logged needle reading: 300 (°)
